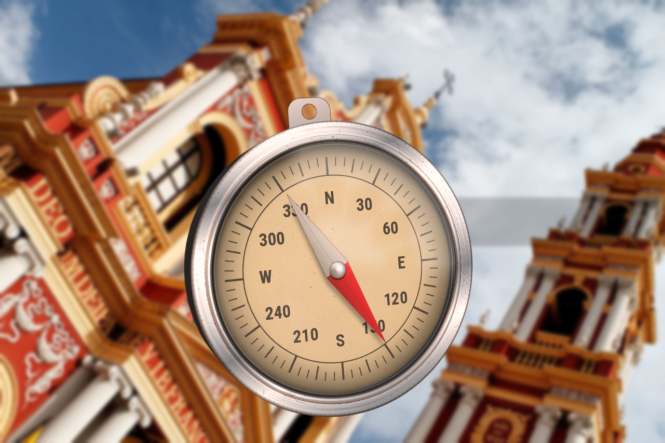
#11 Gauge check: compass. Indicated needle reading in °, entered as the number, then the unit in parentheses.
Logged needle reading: 150 (°)
